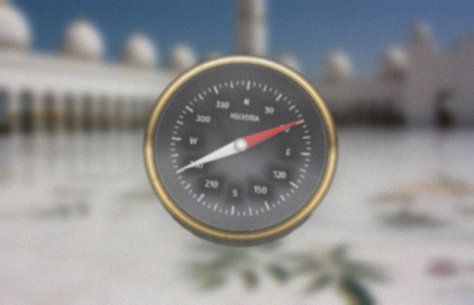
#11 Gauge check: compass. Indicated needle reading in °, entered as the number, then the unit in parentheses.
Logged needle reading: 60 (°)
